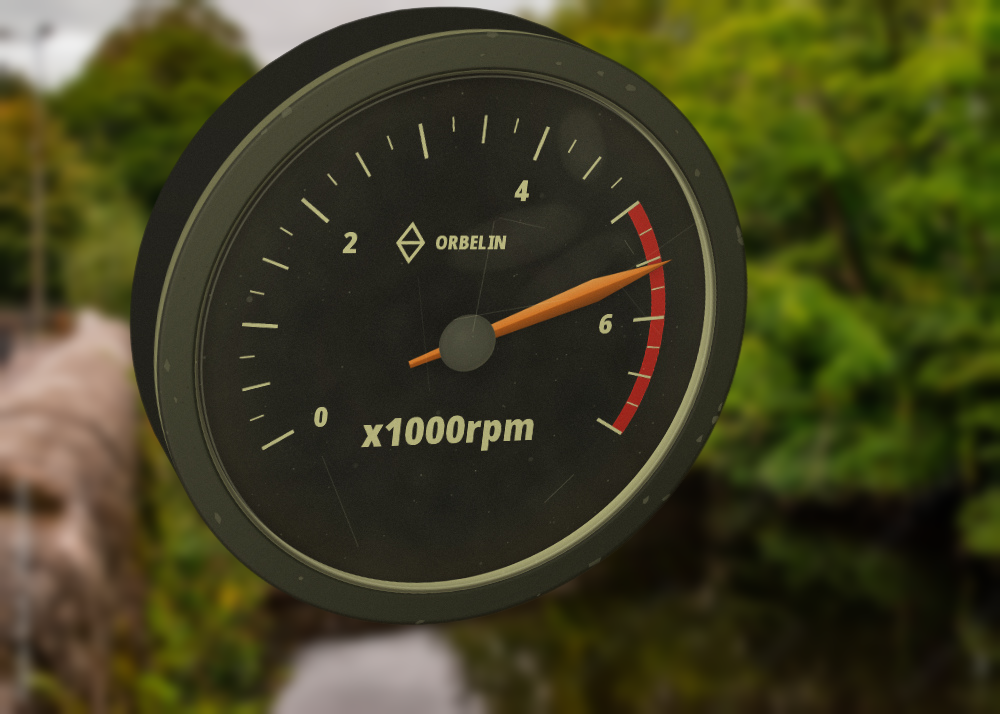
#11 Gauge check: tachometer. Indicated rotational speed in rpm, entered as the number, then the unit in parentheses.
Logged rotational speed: 5500 (rpm)
